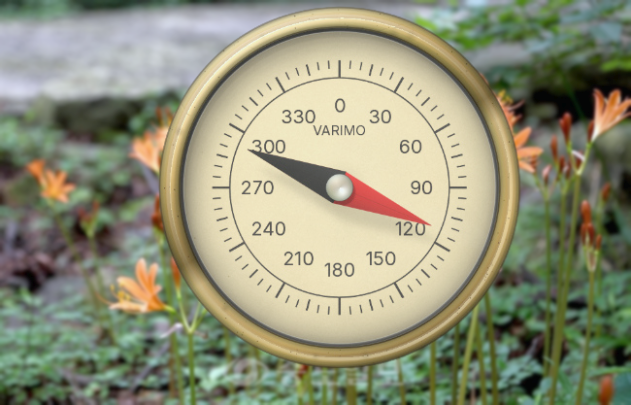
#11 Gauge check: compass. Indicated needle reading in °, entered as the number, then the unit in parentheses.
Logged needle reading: 112.5 (°)
